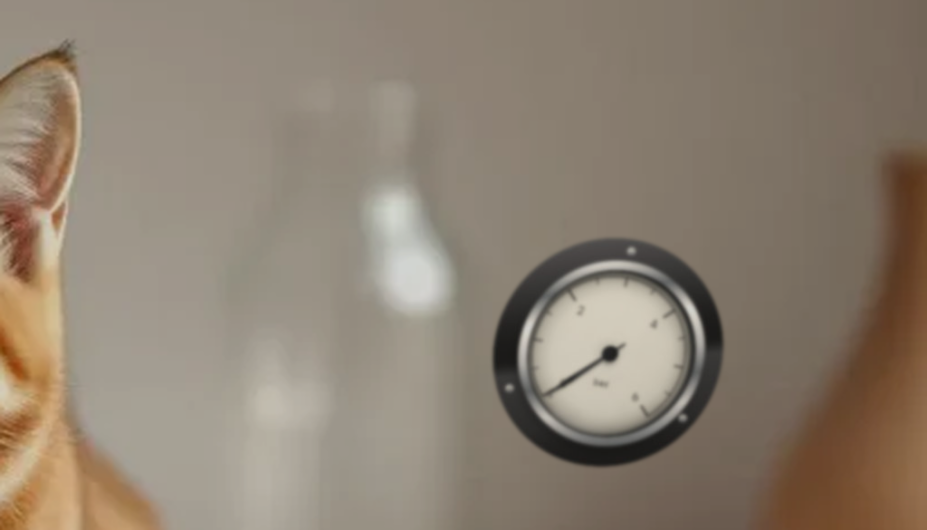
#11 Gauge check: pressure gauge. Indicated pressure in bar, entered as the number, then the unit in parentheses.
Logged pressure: 0 (bar)
